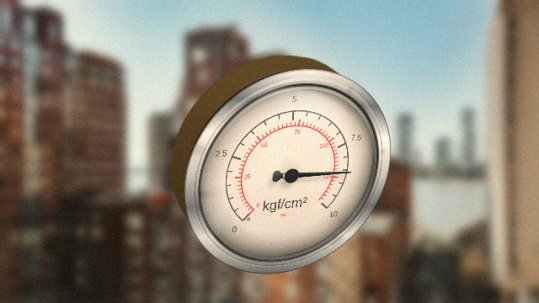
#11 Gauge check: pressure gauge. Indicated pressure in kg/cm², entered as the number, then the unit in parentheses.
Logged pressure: 8.5 (kg/cm²)
